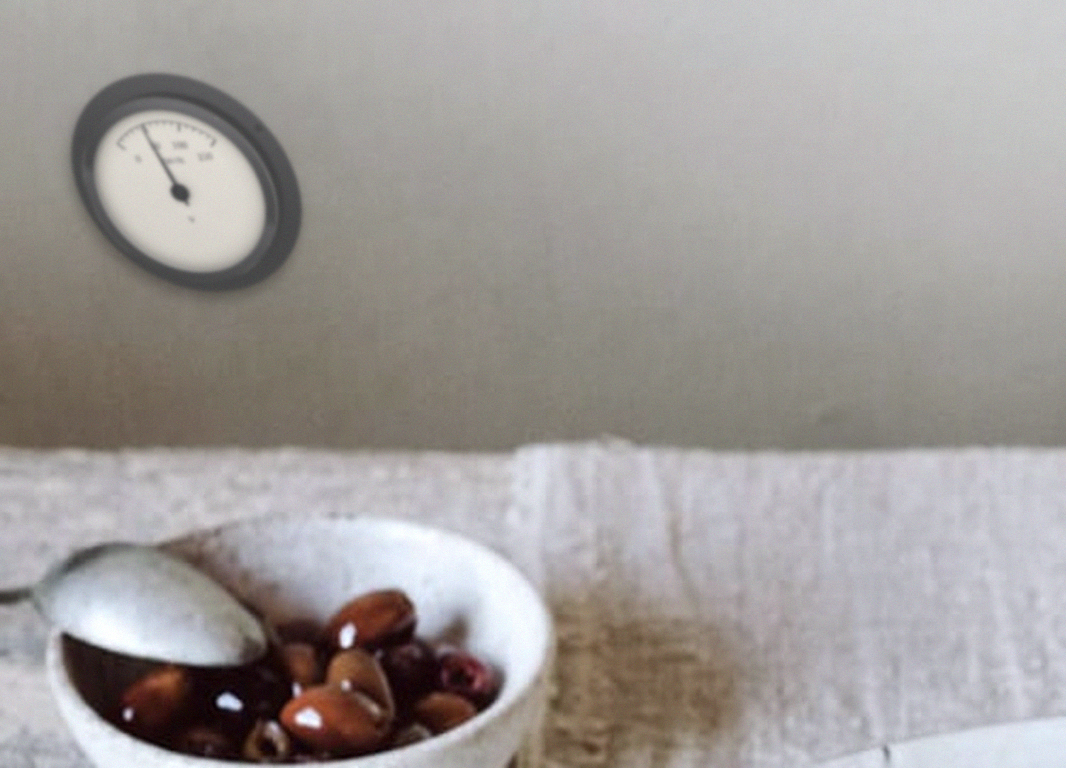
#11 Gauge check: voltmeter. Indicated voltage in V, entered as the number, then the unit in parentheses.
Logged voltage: 50 (V)
